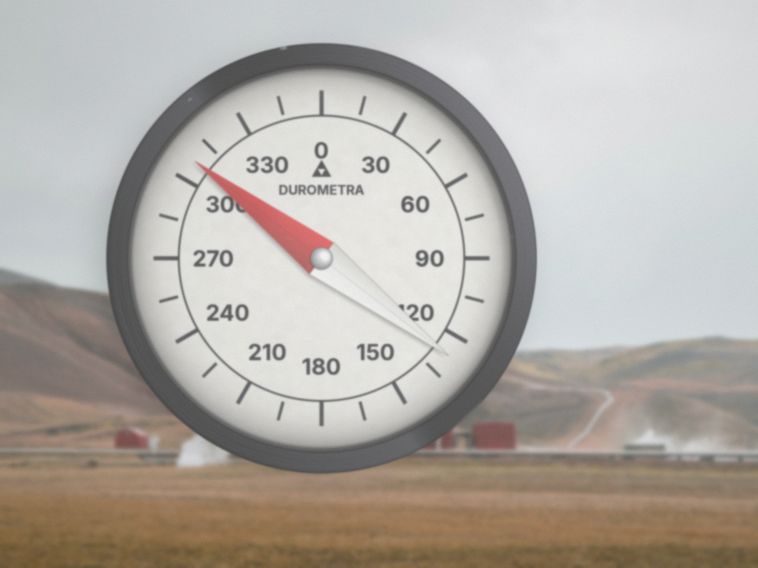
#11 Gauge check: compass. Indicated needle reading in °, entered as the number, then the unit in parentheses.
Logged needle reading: 307.5 (°)
